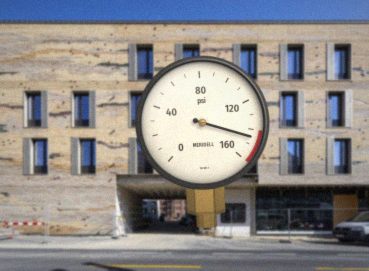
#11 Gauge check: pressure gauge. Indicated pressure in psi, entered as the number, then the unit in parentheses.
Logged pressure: 145 (psi)
